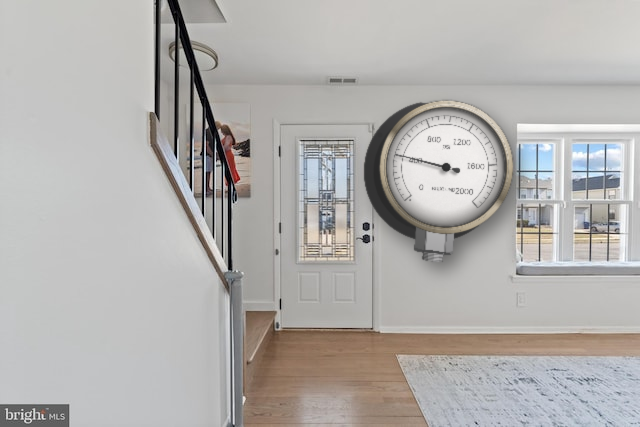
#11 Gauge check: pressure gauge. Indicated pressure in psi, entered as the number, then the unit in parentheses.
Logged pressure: 400 (psi)
